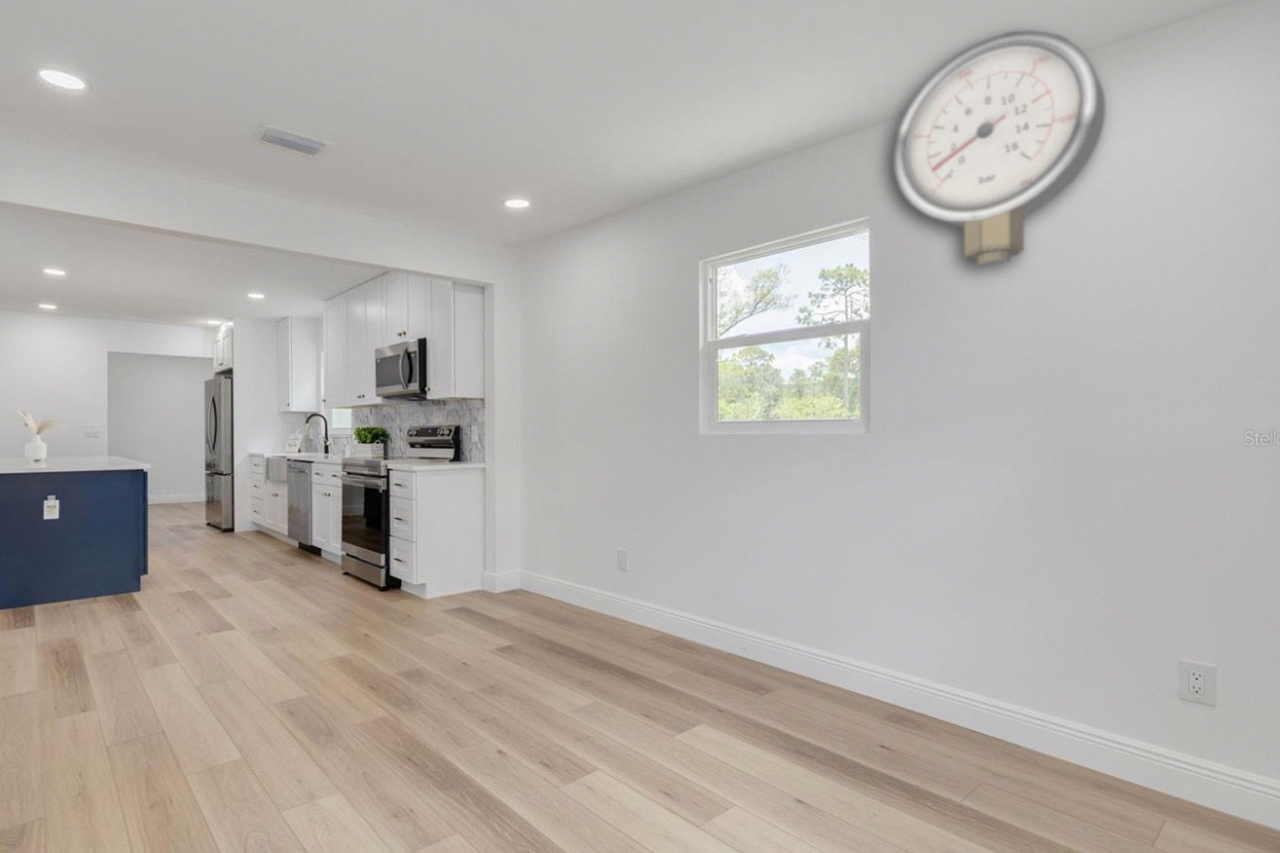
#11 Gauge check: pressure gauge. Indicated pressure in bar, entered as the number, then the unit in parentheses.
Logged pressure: 1 (bar)
